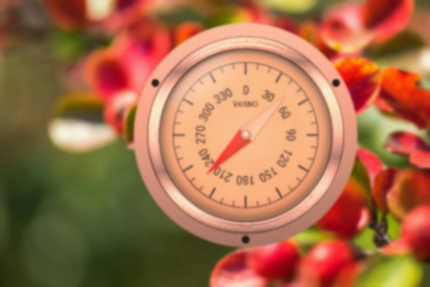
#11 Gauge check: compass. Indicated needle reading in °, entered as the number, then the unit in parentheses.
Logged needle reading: 225 (°)
